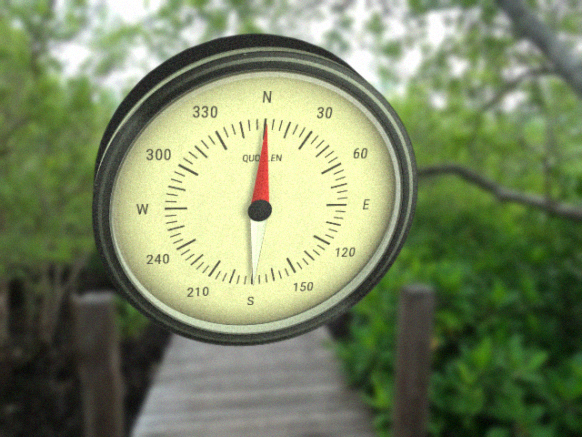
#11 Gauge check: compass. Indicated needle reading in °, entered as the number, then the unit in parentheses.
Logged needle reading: 0 (°)
